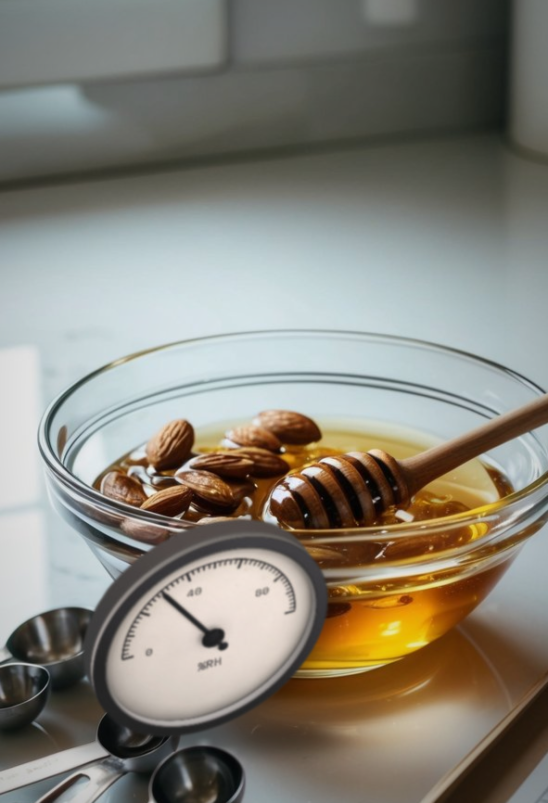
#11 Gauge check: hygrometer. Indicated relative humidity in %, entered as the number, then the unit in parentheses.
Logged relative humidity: 30 (%)
